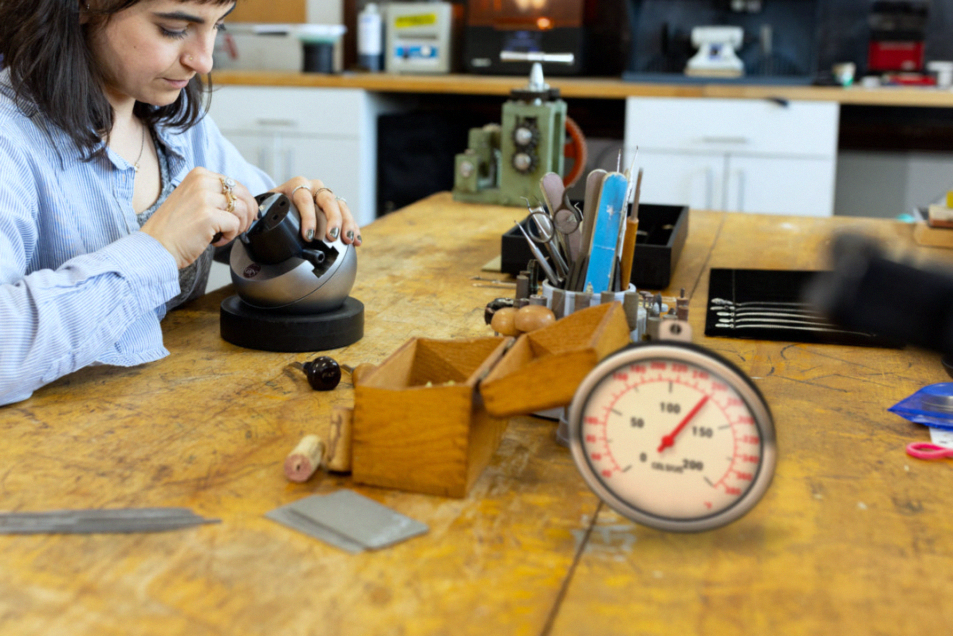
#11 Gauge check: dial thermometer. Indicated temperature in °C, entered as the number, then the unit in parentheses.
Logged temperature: 125 (°C)
